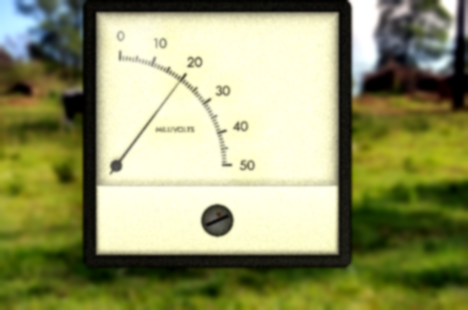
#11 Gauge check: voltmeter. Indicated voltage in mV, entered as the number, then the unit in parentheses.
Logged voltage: 20 (mV)
